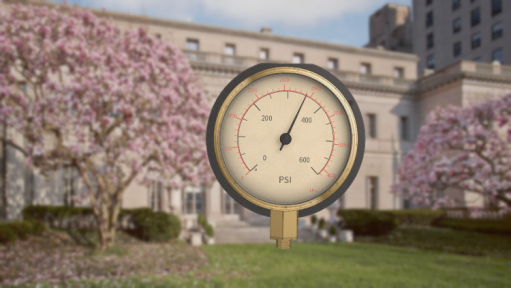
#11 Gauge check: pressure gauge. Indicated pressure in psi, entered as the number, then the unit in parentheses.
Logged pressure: 350 (psi)
